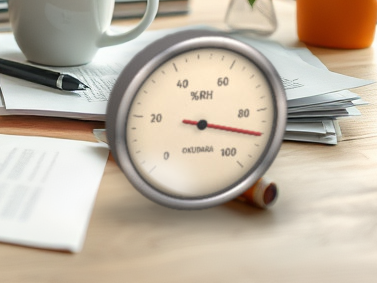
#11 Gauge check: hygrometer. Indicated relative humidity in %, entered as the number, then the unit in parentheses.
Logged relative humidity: 88 (%)
